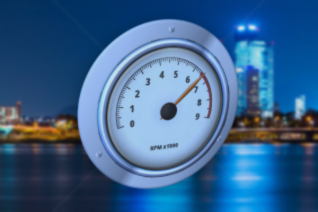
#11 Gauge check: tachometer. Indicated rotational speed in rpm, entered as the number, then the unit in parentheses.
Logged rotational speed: 6500 (rpm)
